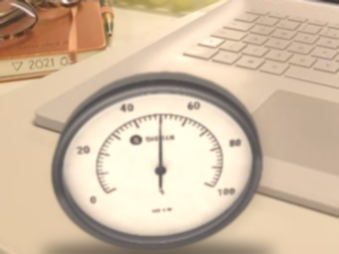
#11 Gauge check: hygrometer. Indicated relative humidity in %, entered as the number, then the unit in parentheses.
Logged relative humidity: 50 (%)
